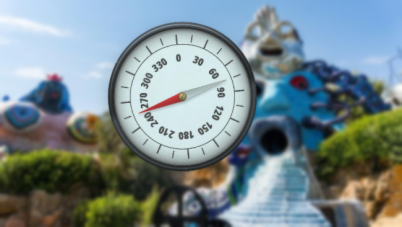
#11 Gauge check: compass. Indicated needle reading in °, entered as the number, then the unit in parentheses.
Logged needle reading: 255 (°)
